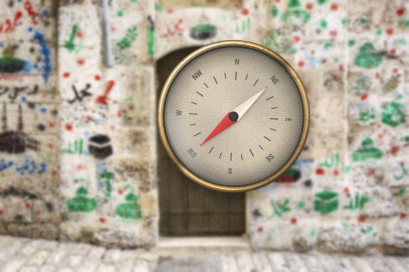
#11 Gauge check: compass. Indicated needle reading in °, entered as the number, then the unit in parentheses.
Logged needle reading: 225 (°)
